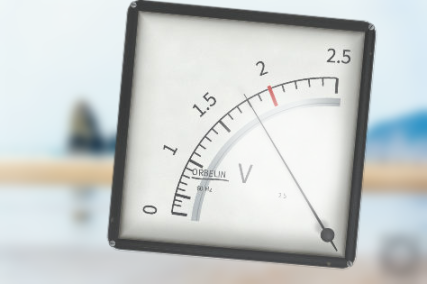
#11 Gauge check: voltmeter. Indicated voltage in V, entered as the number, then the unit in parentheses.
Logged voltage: 1.8 (V)
